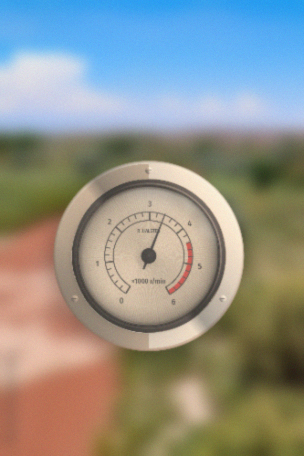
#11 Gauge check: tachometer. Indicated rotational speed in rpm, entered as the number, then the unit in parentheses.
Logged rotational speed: 3400 (rpm)
